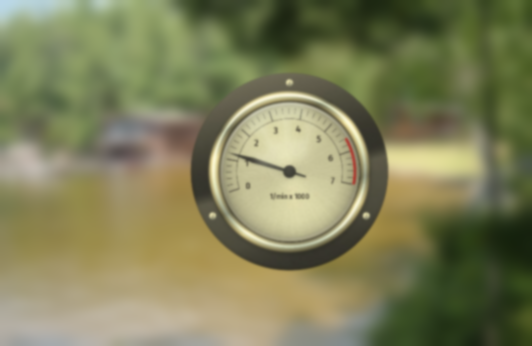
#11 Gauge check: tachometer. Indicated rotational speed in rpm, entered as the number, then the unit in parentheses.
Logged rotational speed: 1200 (rpm)
